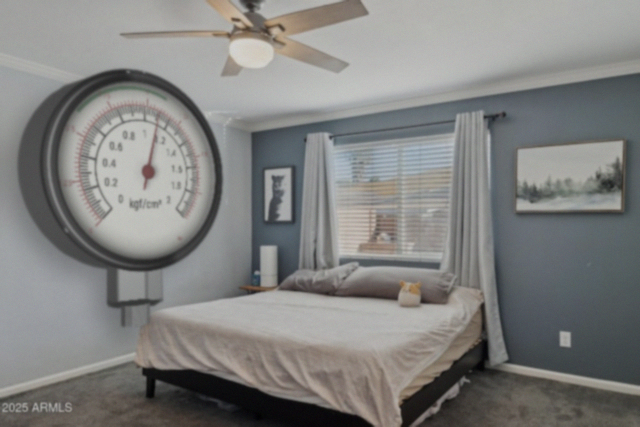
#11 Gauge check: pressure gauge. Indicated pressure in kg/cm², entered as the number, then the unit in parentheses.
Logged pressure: 1.1 (kg/cm²)
